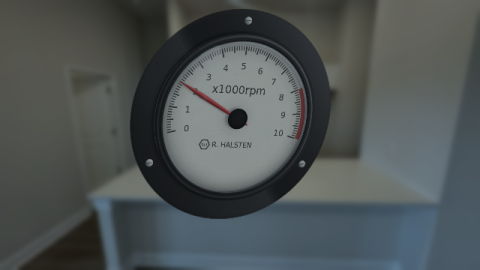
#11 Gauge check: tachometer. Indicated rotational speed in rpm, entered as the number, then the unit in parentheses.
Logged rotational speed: 2000 (rpm)
